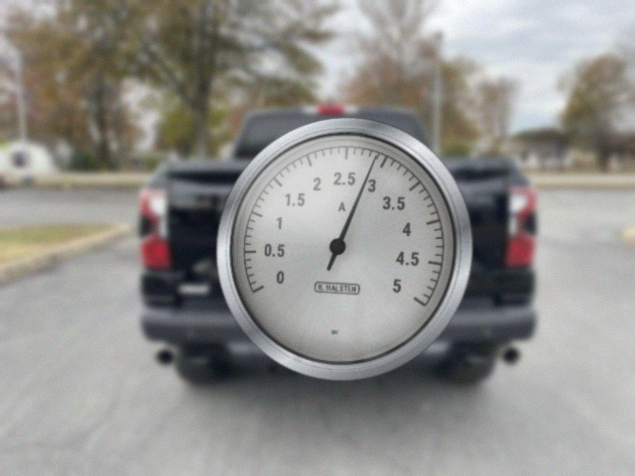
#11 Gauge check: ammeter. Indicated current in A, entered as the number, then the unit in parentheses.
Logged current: 2.9 (A)
